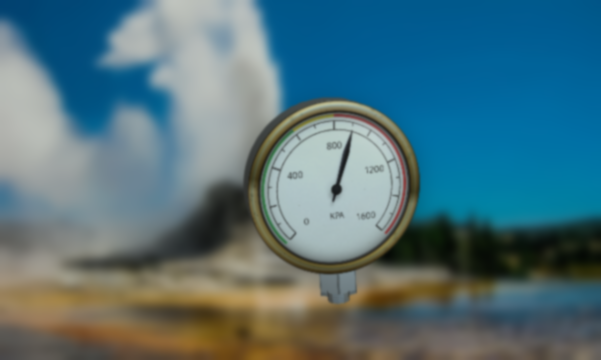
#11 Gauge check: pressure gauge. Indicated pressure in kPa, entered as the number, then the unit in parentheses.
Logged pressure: 900 (kPa)
